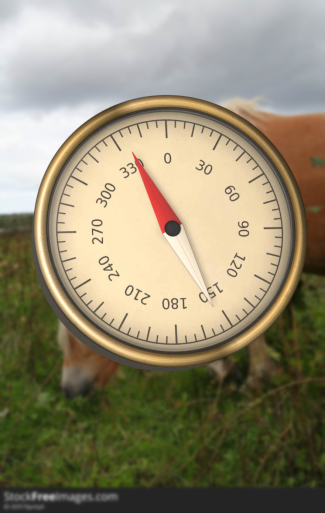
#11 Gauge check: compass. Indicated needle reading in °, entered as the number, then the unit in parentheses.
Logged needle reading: 335 (°)
